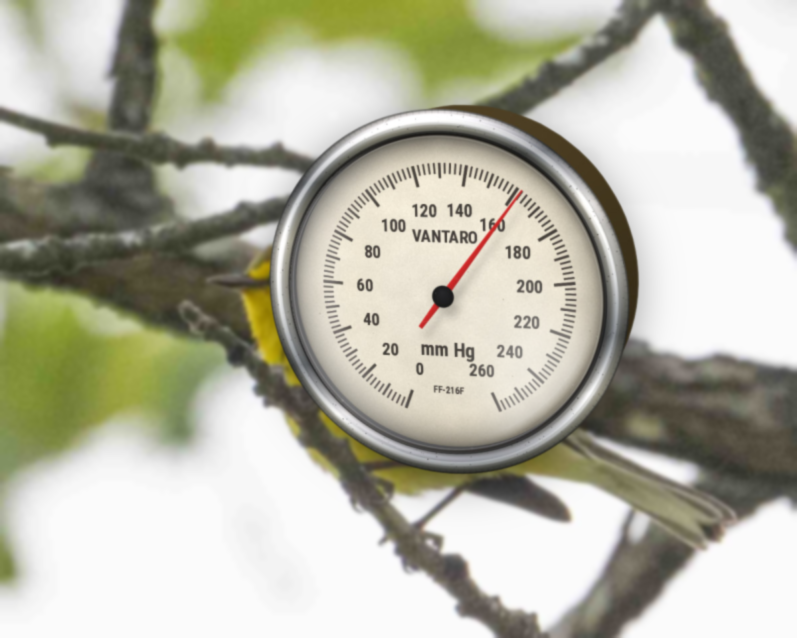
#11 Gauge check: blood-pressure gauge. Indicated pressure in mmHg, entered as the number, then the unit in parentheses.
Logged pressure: 162 (mmHg)
